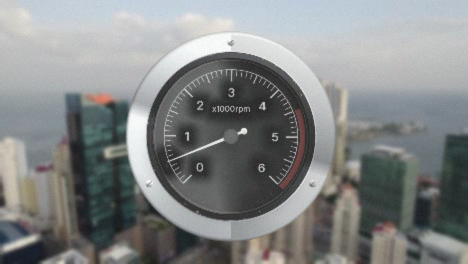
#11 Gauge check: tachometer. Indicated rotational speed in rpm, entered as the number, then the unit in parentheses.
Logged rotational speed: 500 (rpm)
